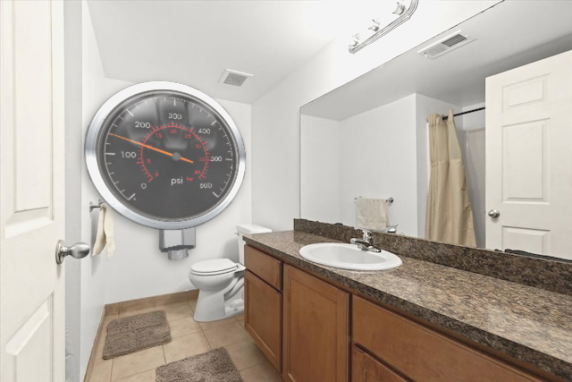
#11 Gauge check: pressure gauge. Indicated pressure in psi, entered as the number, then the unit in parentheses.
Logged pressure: 140 (psi)
